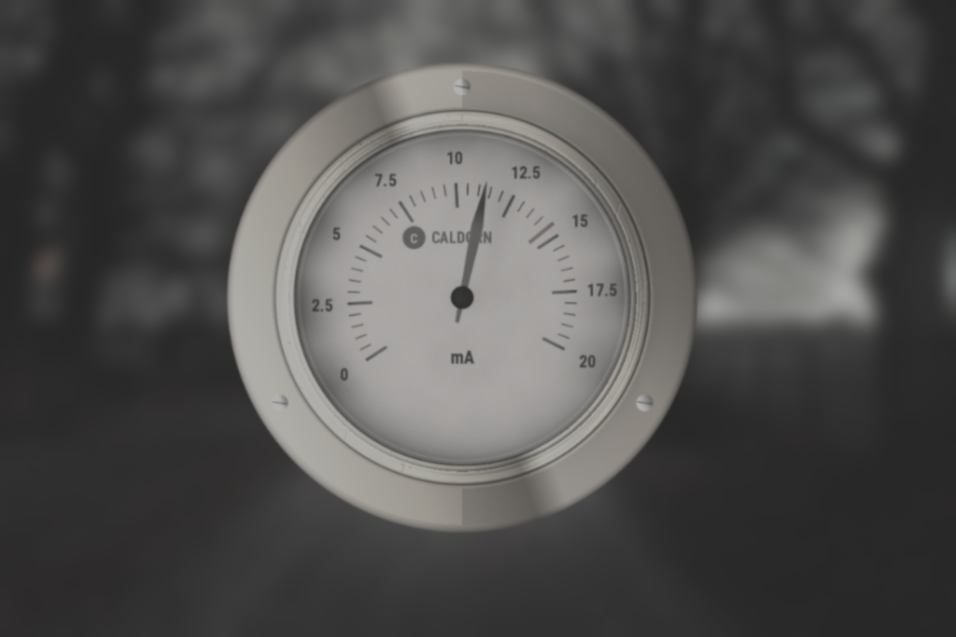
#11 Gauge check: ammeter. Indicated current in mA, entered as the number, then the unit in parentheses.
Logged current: 11.25 (mA)
